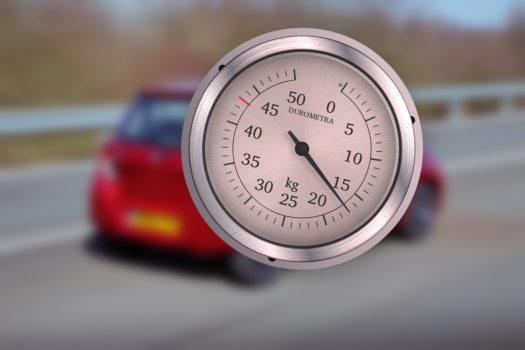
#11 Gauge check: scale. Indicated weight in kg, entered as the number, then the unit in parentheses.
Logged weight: 17 (kg)
